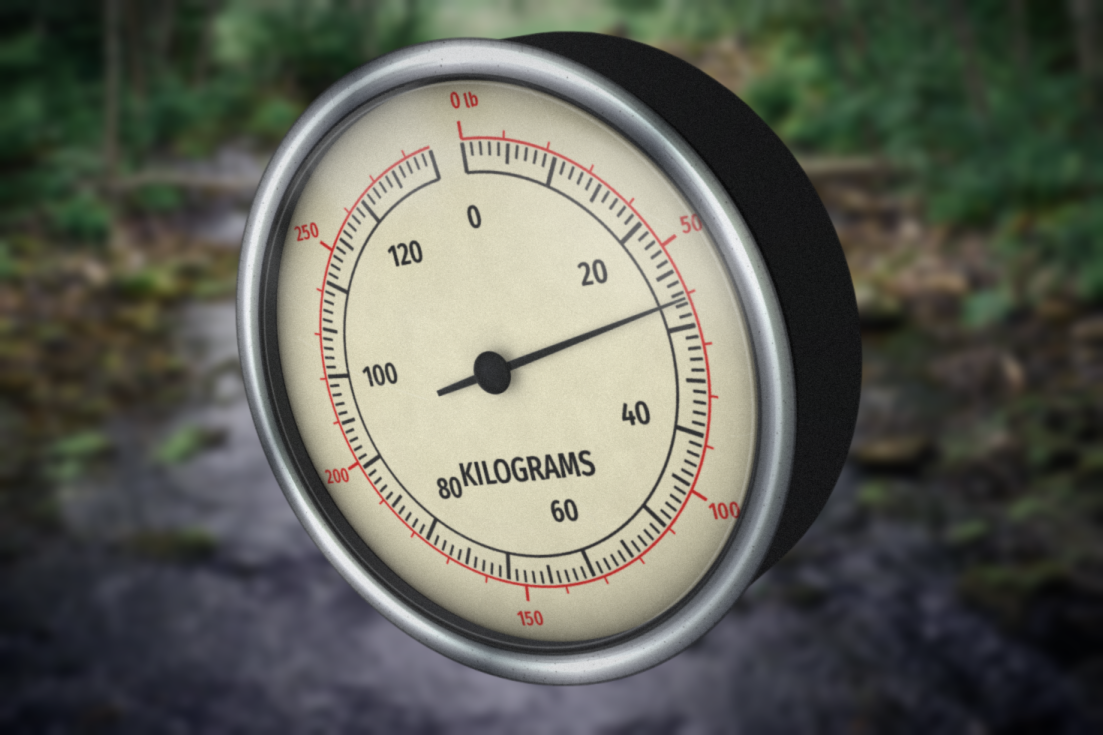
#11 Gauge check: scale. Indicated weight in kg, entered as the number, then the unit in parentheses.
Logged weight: 27.5 (kg)
